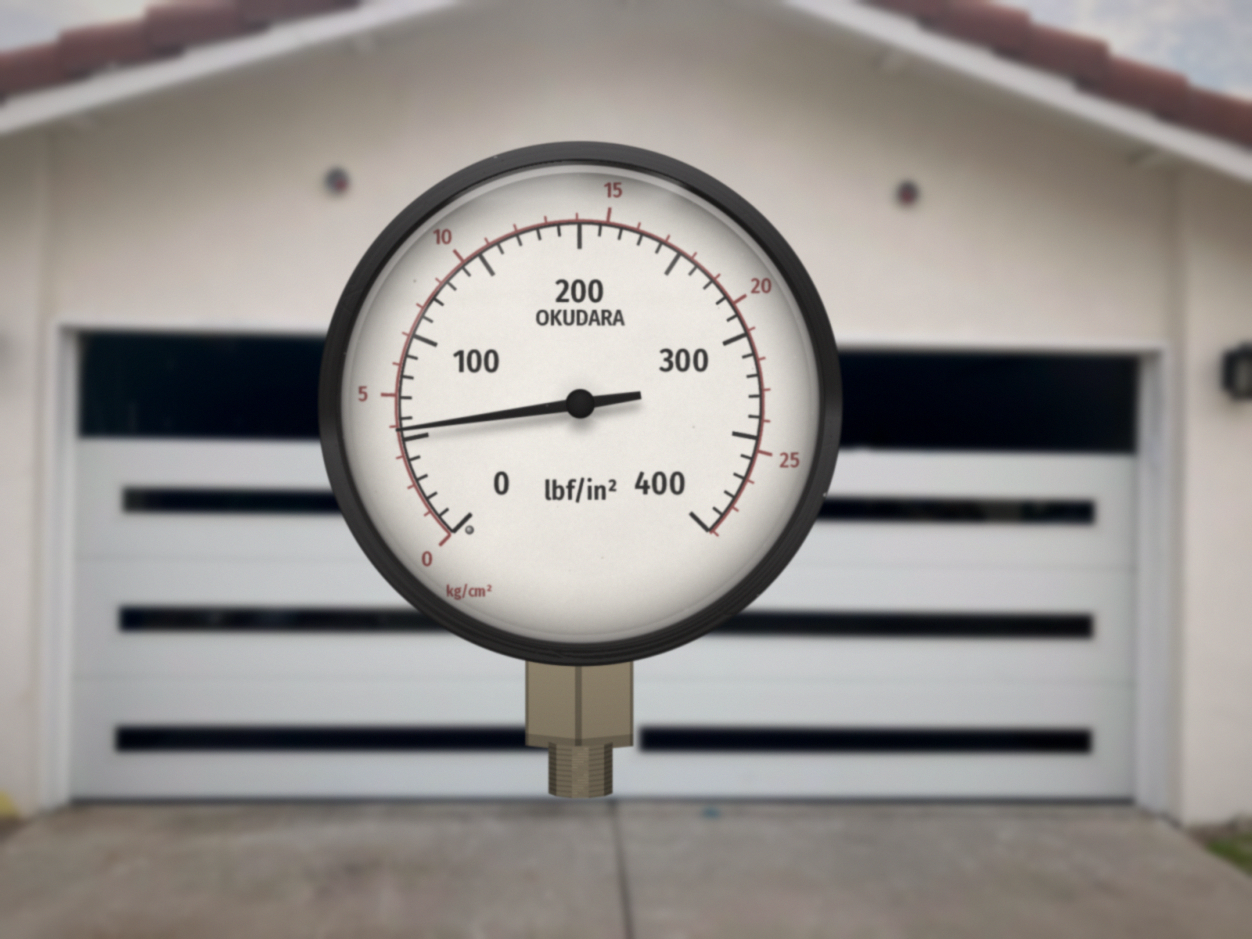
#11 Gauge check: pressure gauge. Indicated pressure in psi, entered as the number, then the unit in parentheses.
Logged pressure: 55 (psi)
